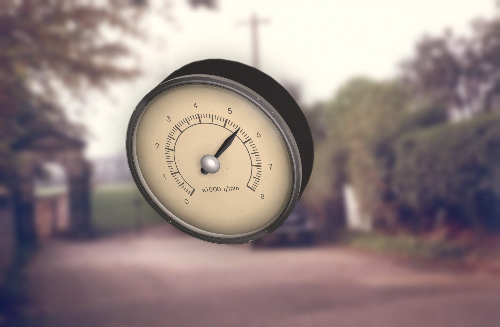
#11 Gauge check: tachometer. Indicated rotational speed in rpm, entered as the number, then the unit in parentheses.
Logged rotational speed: 5500 (rpm)
